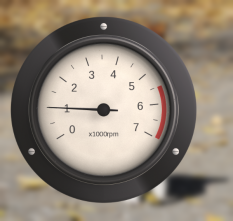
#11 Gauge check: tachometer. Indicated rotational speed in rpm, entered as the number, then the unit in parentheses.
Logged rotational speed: 1000 (rpm)
